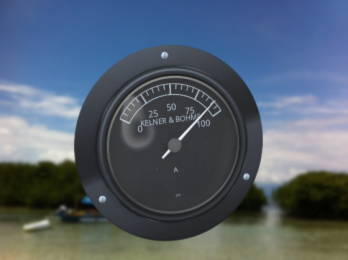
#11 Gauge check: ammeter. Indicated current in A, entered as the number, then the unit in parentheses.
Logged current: 90 (A)
